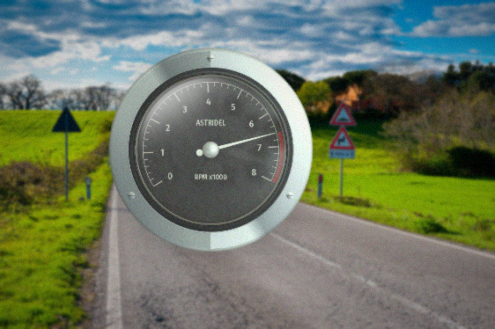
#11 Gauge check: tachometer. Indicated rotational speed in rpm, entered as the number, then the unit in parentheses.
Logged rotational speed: 6600 (rpm)
